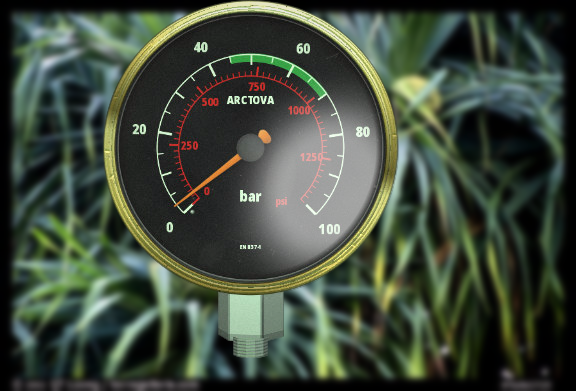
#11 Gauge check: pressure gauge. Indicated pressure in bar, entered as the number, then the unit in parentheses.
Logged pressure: 2.5 (bar)
